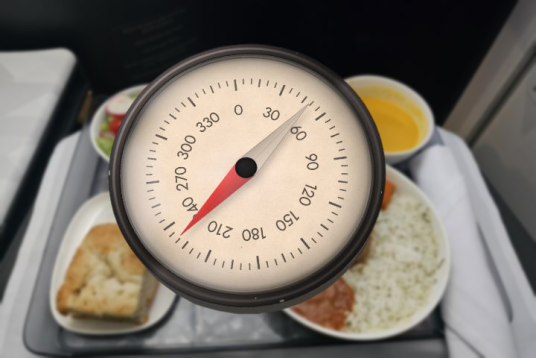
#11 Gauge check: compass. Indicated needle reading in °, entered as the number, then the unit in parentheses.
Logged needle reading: 230 (°)
